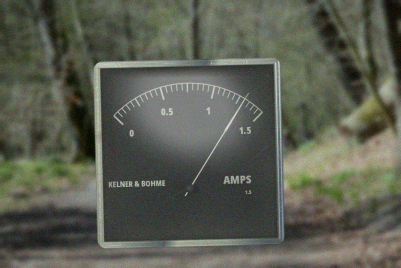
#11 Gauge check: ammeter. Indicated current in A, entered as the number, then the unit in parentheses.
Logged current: 1.3 (A)
